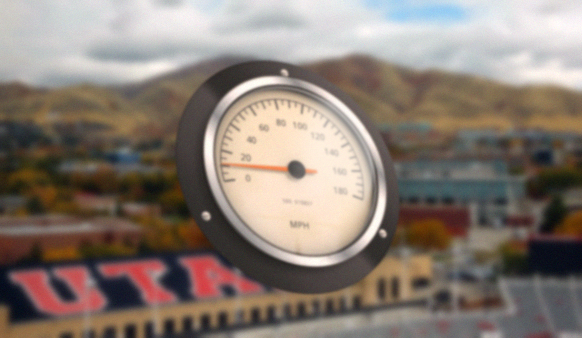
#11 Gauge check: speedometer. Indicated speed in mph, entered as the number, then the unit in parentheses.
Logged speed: 10 (mph)
